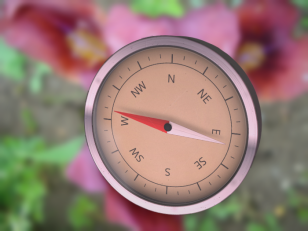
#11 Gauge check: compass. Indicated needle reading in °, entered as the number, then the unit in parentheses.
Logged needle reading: 280 (°)
